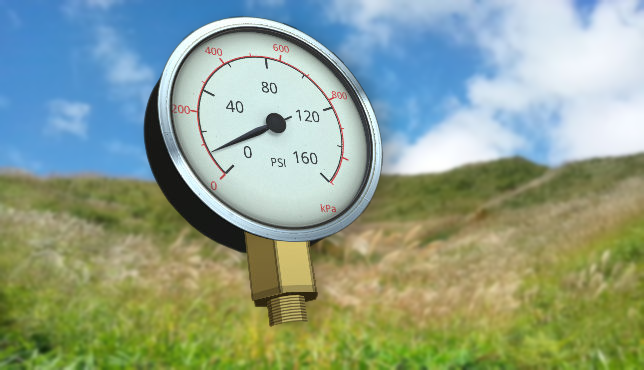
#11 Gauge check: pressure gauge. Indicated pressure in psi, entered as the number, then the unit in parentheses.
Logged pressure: 10 (psi)
